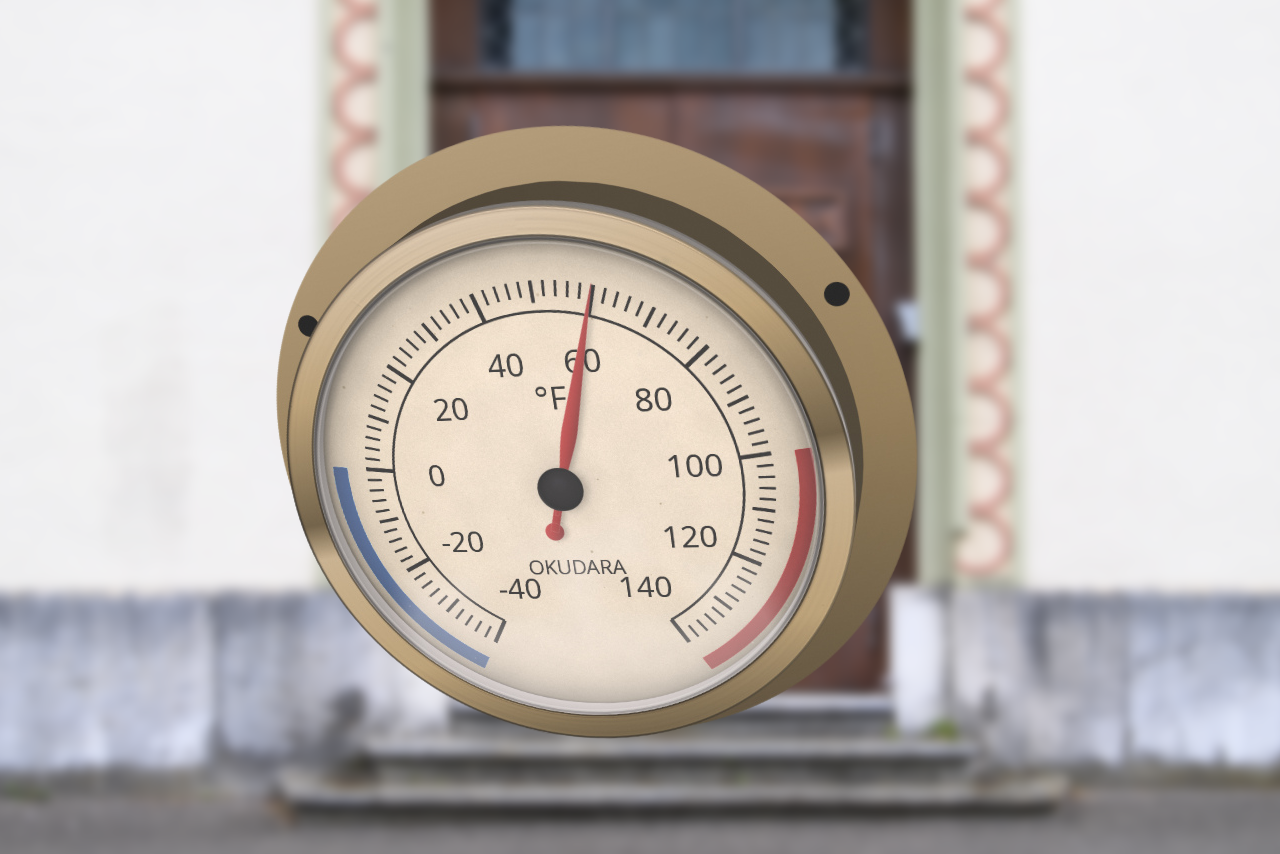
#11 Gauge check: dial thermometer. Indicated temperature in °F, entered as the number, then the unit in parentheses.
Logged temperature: 60 (°F)
